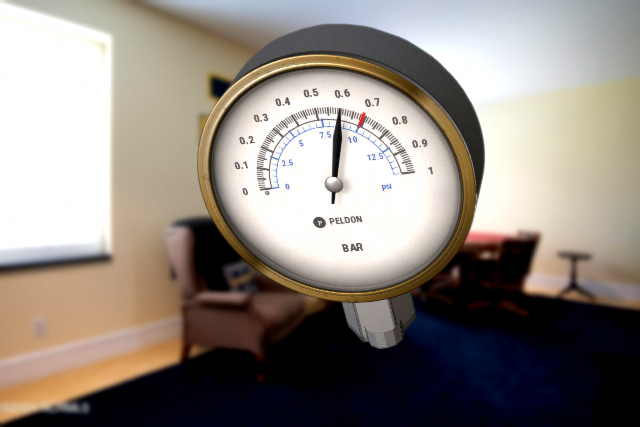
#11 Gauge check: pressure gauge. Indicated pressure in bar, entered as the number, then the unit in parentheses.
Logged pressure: 0.6 (bar)
